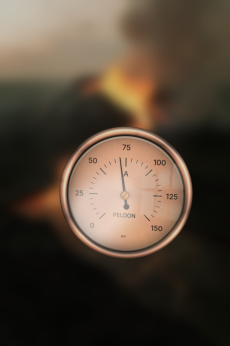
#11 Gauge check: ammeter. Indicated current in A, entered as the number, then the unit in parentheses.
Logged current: 70 (A)
